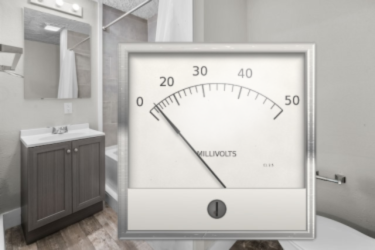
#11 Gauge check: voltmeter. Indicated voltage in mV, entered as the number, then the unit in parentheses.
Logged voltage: 10 (mV)
